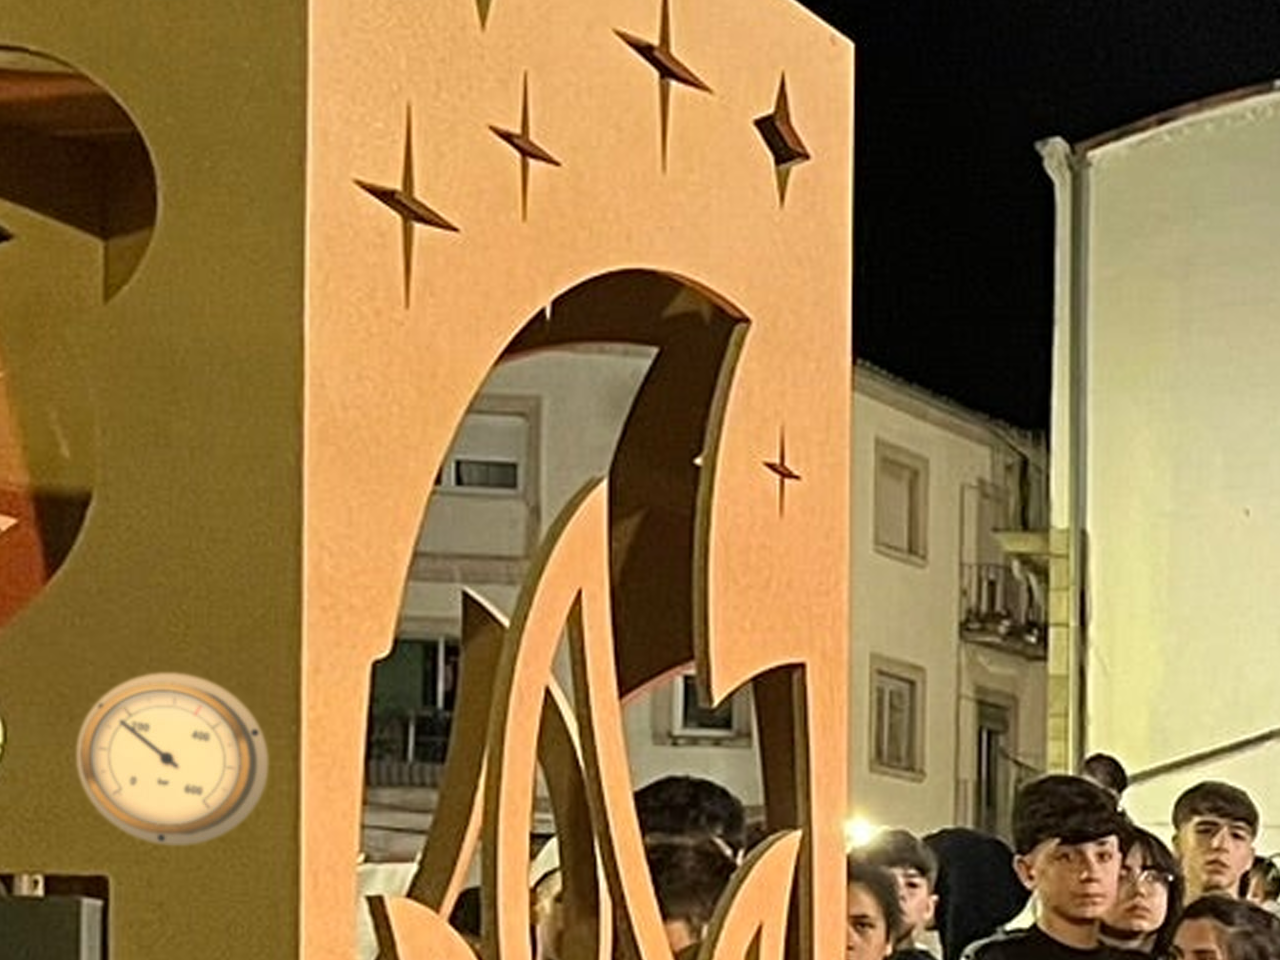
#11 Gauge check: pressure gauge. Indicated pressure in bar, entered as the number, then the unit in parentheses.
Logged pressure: 175 (bar)
